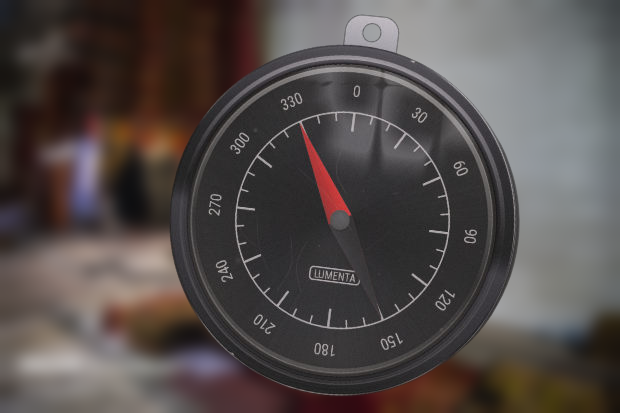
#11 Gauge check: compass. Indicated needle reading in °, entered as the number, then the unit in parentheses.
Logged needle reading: 330 (°)
